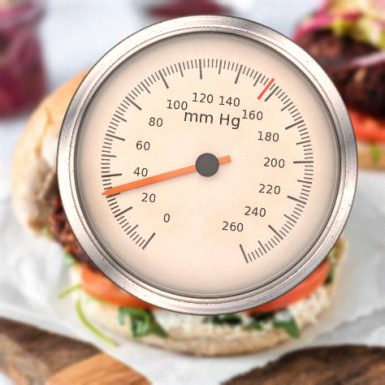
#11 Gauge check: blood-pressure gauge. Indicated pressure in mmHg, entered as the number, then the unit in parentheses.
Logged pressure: 32 (mmHg)
